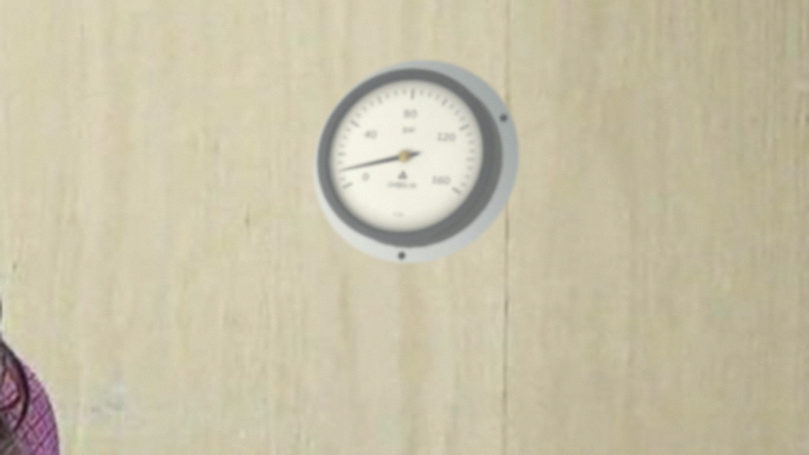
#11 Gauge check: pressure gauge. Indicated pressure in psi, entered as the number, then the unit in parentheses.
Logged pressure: 10 (psi)
